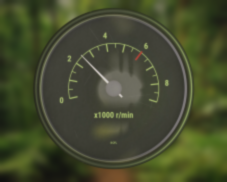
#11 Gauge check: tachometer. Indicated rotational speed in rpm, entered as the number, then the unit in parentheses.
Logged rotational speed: 2500 (rpm)
